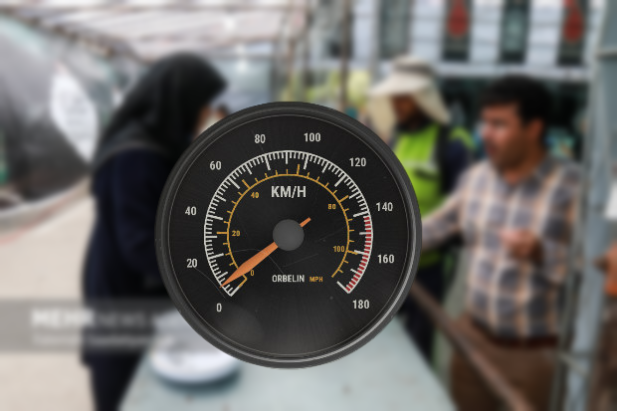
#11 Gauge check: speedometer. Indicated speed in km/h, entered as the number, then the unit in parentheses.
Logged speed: 6 (km/h)
